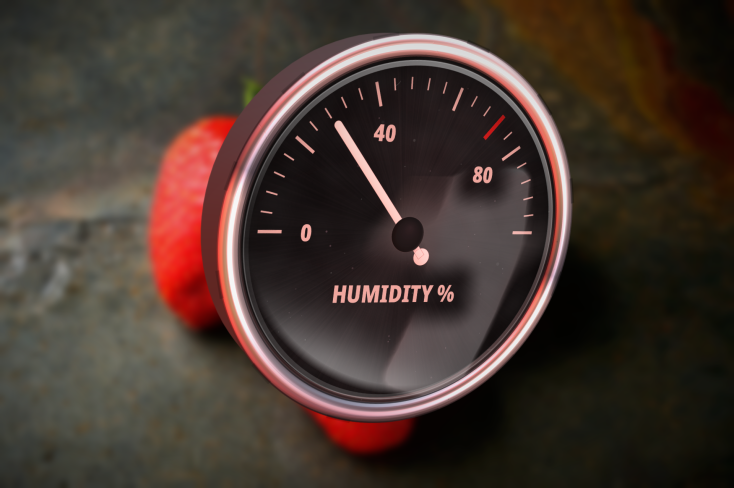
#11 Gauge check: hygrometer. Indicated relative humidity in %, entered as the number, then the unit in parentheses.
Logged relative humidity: 28 (%)
